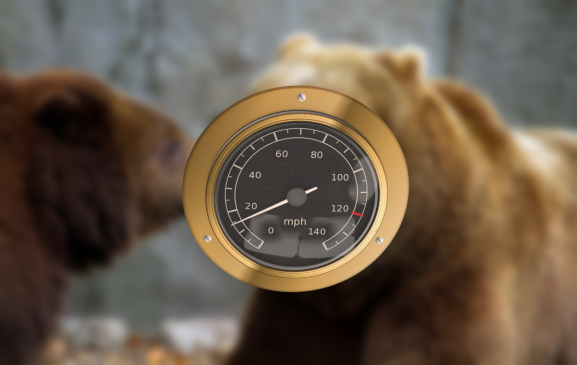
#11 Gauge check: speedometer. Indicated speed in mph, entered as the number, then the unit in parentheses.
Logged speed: 15 (mph)
